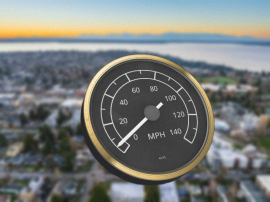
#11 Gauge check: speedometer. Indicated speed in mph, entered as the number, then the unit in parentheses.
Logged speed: 5 (mph)
